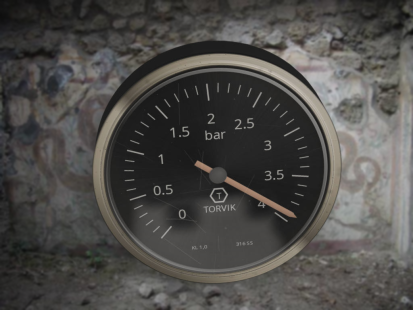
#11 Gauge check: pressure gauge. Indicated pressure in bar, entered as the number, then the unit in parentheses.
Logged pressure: 3.9 (bar)
